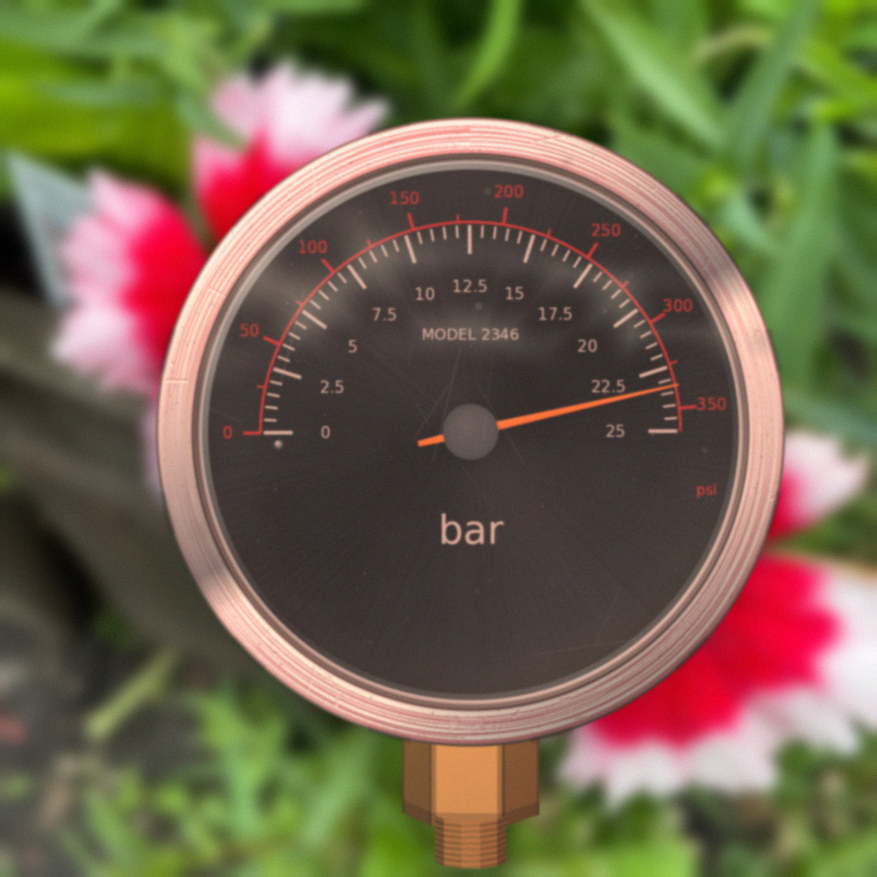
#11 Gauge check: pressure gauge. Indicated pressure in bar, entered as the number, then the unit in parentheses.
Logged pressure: 23.25 (bar)
